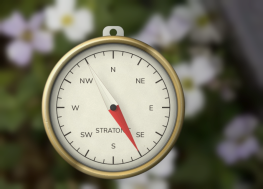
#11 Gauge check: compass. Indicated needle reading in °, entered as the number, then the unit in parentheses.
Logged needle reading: 150 (°)
